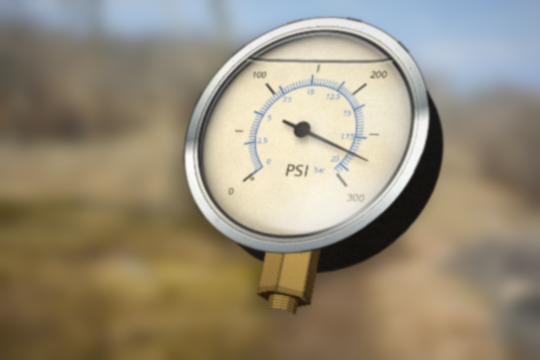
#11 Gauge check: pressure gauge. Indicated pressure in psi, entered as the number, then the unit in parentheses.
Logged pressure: 275 (psi)
